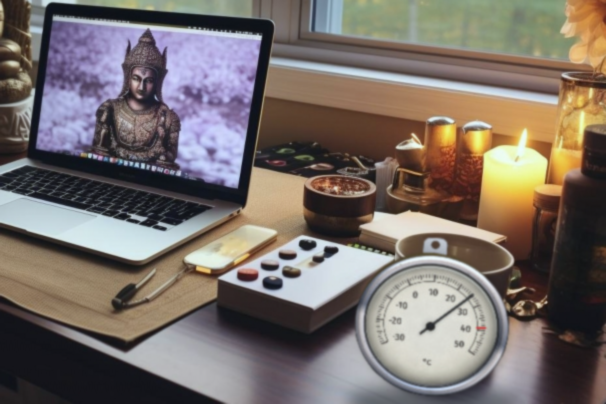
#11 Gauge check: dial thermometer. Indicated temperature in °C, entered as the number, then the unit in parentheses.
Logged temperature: 25 (°C)
